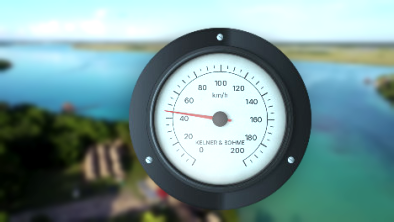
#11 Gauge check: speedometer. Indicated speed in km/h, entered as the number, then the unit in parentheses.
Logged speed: 45 (km/h)
